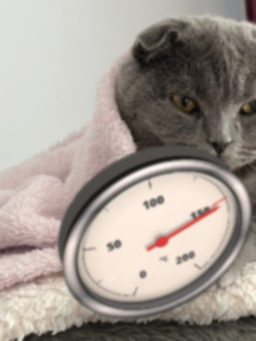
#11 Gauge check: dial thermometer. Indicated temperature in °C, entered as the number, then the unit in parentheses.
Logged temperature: 150 (°C)
